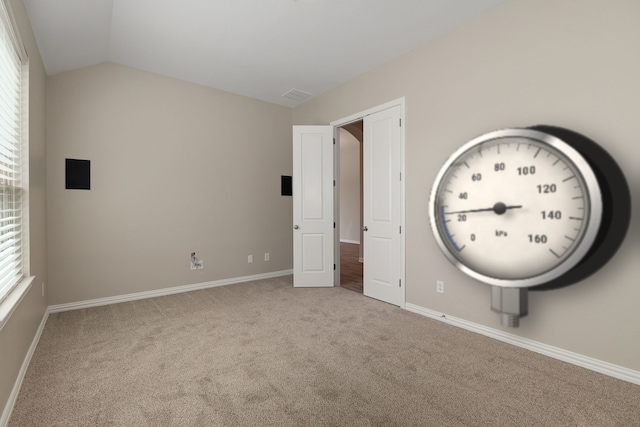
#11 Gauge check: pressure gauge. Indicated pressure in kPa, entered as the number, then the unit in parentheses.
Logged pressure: 25 (kPa)
